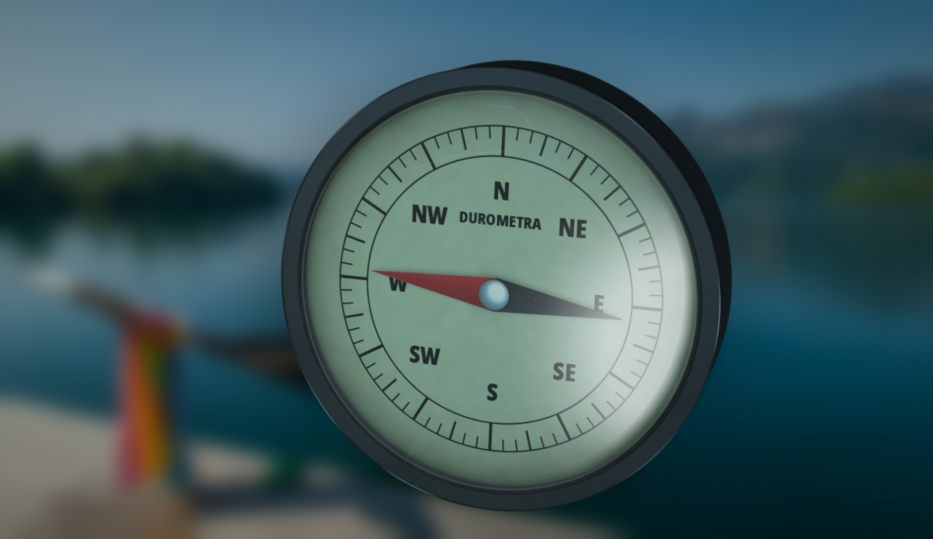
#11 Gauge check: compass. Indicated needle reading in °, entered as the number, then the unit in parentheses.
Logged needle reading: 275 (°)
